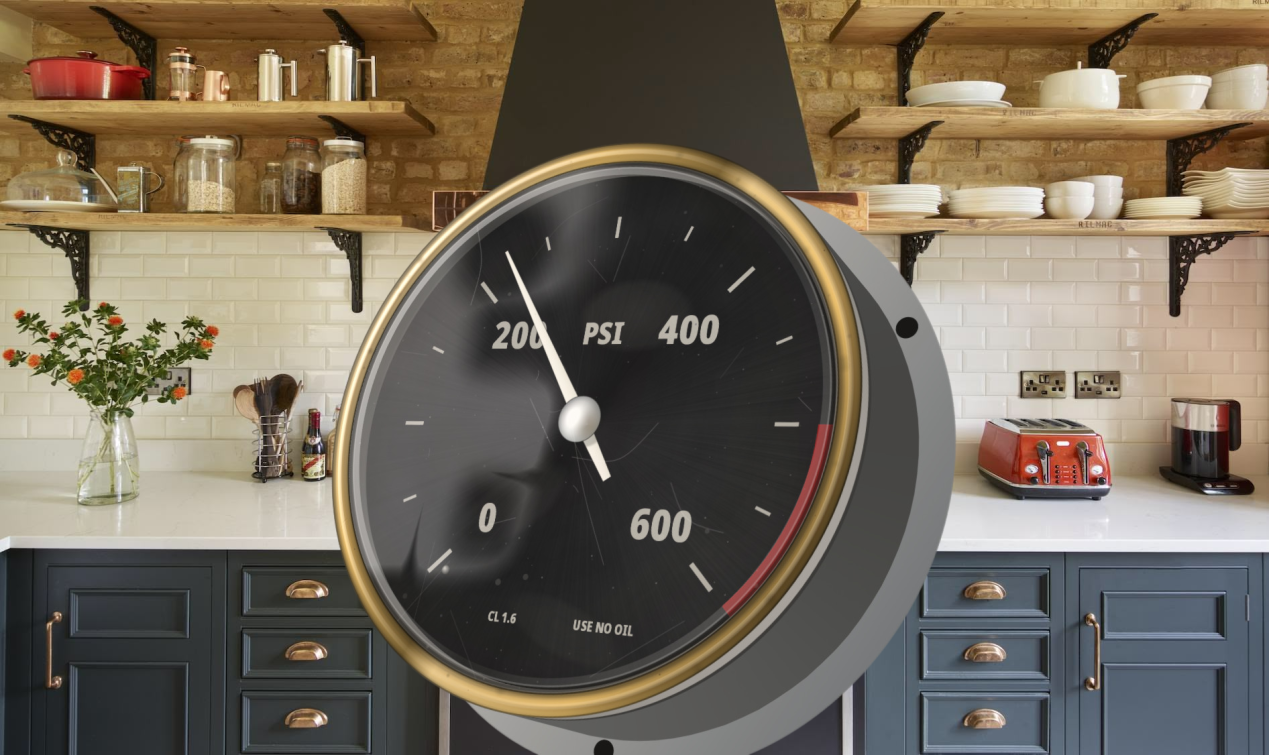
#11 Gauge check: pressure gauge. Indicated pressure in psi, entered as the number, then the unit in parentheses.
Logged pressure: 225 (psi)
